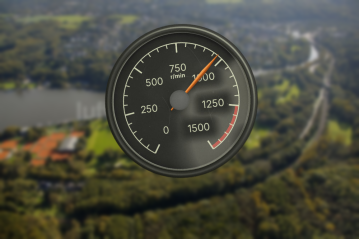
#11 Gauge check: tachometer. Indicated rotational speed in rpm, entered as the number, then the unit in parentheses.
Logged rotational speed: 975 (rpm)
